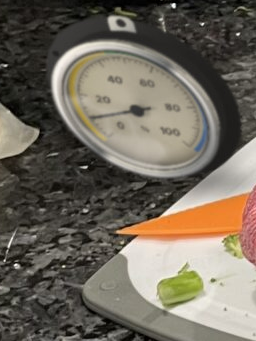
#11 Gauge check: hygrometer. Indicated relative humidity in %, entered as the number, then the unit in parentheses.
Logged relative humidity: 10 (%)
